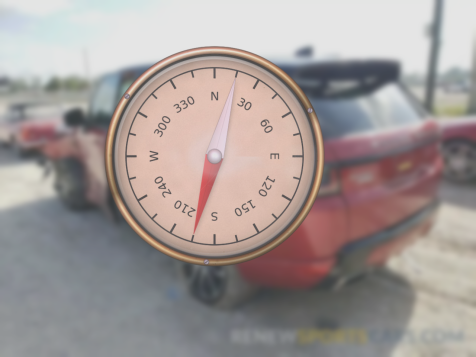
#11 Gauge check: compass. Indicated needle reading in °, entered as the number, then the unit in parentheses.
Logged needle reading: 195 (°)
